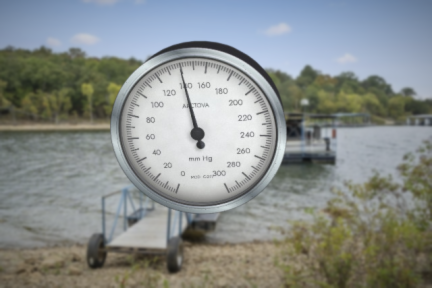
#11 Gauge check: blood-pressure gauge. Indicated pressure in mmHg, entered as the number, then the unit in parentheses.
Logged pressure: 140 (mmHg)
